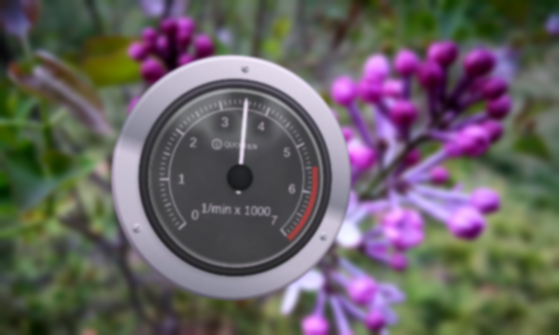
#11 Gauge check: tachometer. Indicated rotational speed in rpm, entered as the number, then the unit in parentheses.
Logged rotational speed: 3500 (rpm)
